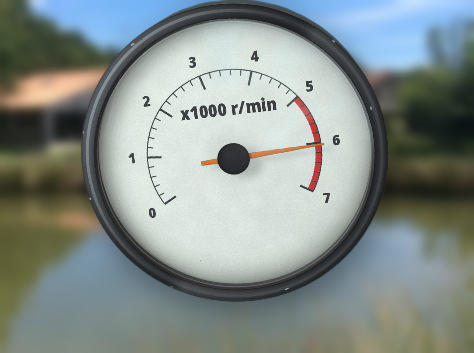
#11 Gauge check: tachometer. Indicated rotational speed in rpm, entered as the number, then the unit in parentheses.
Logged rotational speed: 6000 (rpm)
